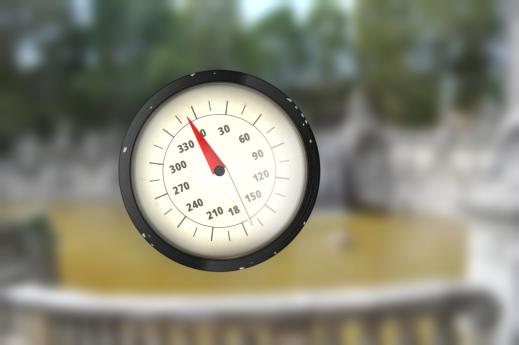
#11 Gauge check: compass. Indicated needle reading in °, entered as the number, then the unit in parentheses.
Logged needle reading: 352.5 (°)
